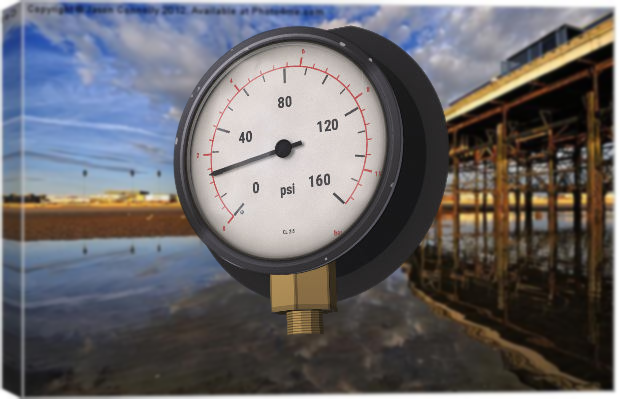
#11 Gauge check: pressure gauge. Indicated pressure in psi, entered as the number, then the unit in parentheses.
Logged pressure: 20 (psi)
